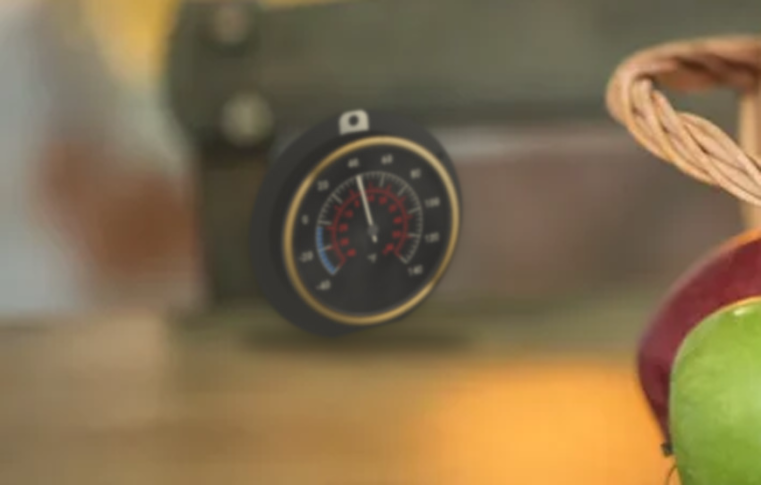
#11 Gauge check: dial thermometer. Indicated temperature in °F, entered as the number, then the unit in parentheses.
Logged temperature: 40 (°F)
